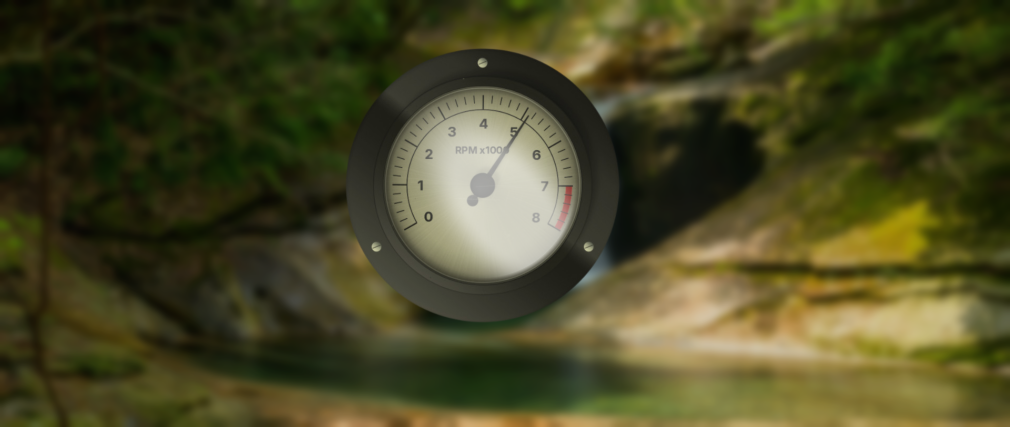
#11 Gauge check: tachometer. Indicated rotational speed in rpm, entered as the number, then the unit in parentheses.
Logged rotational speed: 5100 (rpm)
